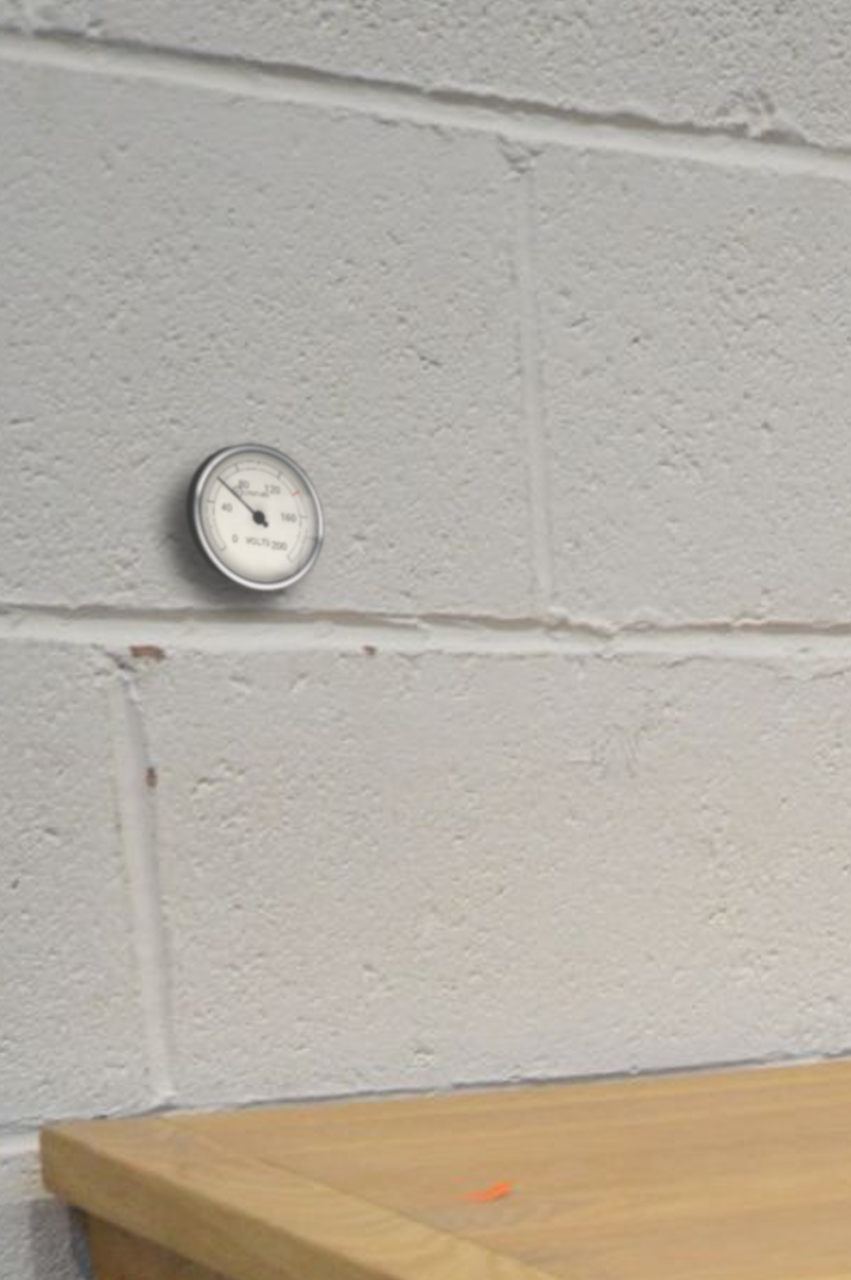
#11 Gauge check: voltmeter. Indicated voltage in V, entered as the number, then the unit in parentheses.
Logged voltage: 60 (V)
